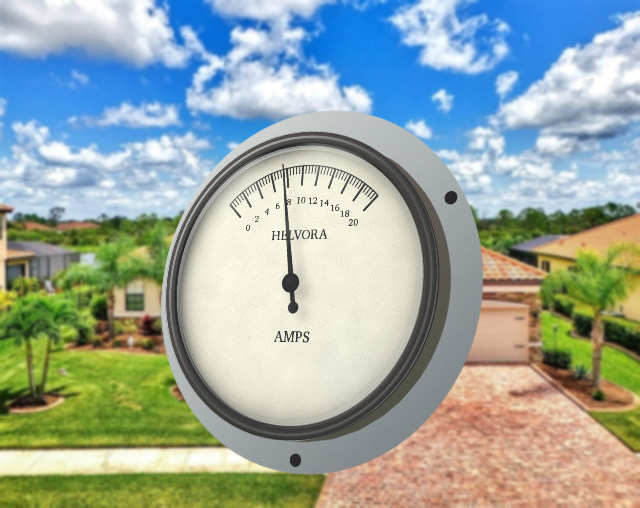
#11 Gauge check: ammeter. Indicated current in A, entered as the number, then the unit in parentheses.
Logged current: 8 (A)
